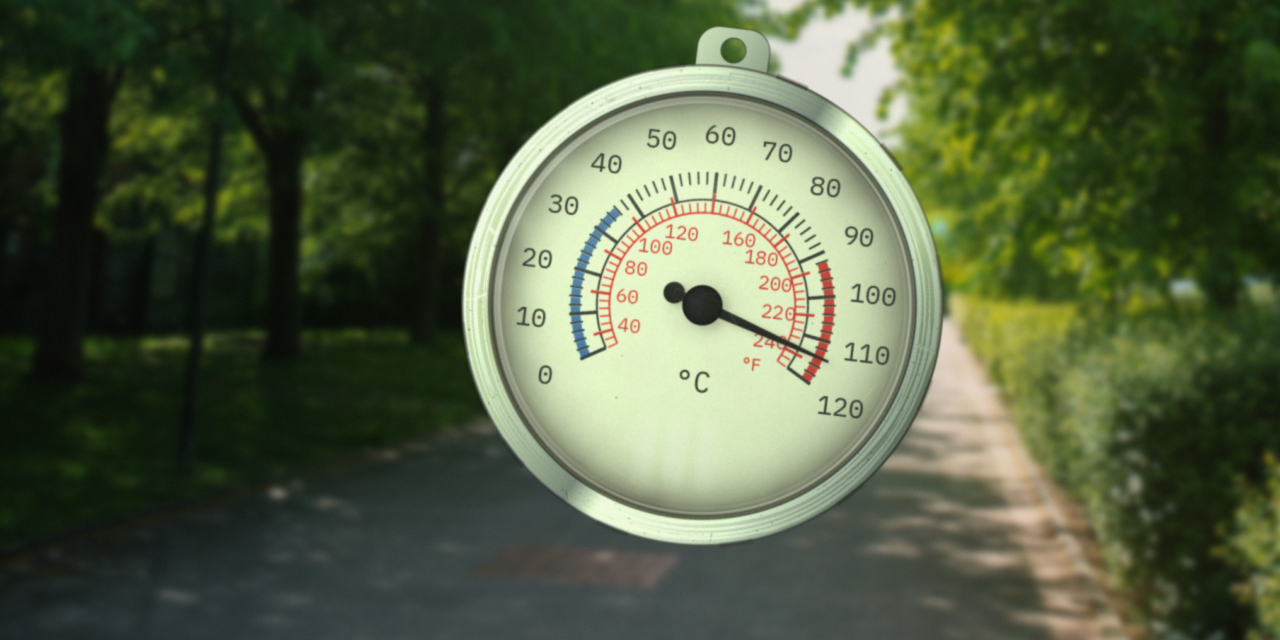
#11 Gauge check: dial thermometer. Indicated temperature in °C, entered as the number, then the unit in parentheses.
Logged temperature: 114 (°C)
